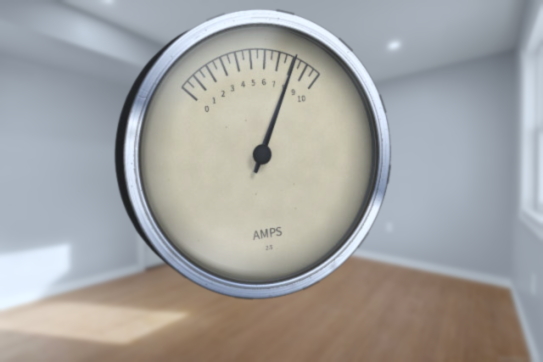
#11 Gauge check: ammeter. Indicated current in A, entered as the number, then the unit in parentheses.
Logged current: 8 (A)
